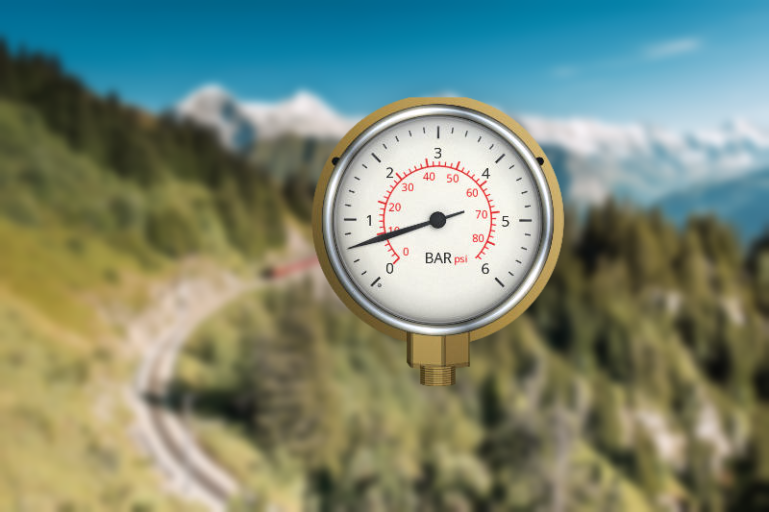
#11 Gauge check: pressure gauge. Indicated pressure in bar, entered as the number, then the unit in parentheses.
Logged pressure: 0.6 (bar)
